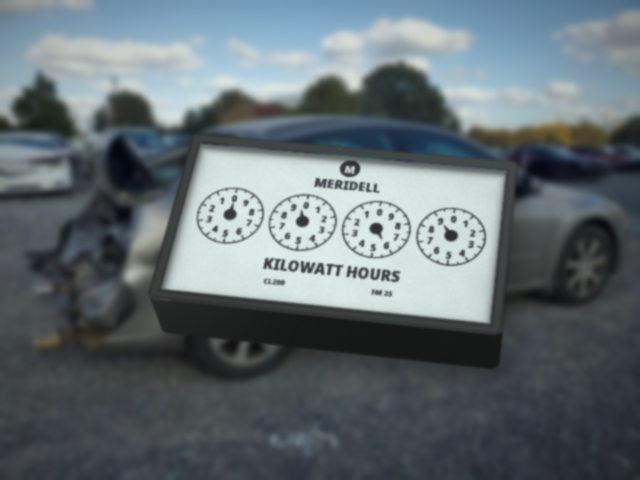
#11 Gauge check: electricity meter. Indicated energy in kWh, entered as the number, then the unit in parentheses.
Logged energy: 9959 (kWh)
